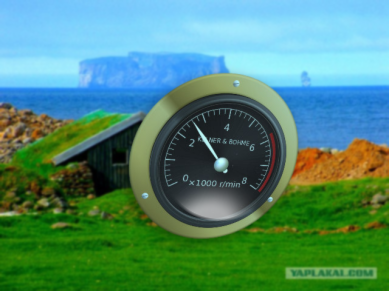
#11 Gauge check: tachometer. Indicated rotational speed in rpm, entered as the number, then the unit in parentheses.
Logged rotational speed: 2600 (rpm)
